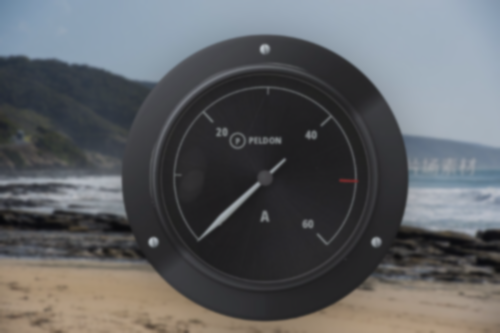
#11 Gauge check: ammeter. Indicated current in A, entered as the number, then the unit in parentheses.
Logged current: 0 (A)
